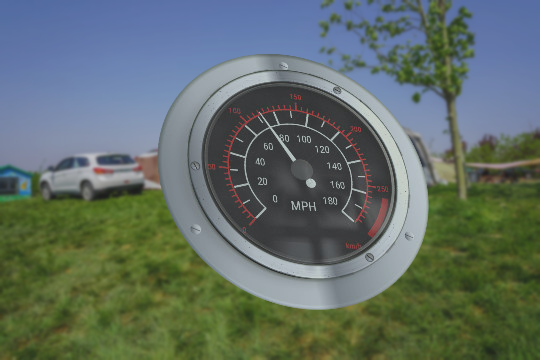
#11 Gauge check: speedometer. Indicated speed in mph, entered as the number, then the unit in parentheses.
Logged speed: 70 (mph)
